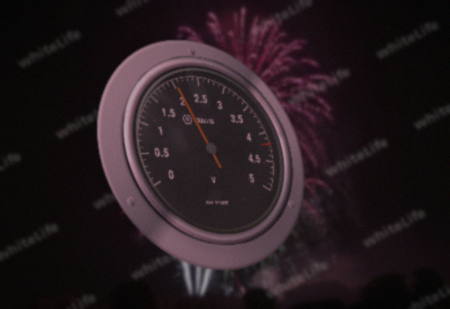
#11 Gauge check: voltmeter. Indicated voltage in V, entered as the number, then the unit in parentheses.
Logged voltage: 2 (V)
